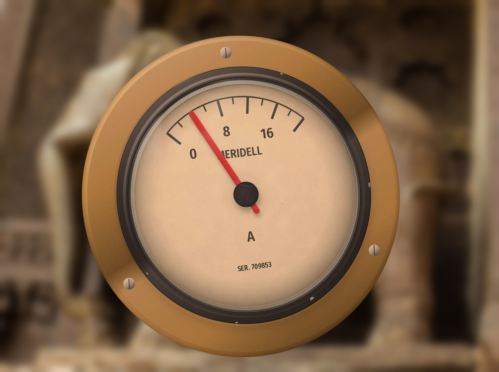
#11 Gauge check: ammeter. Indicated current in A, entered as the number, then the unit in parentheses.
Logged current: 4 (A)
